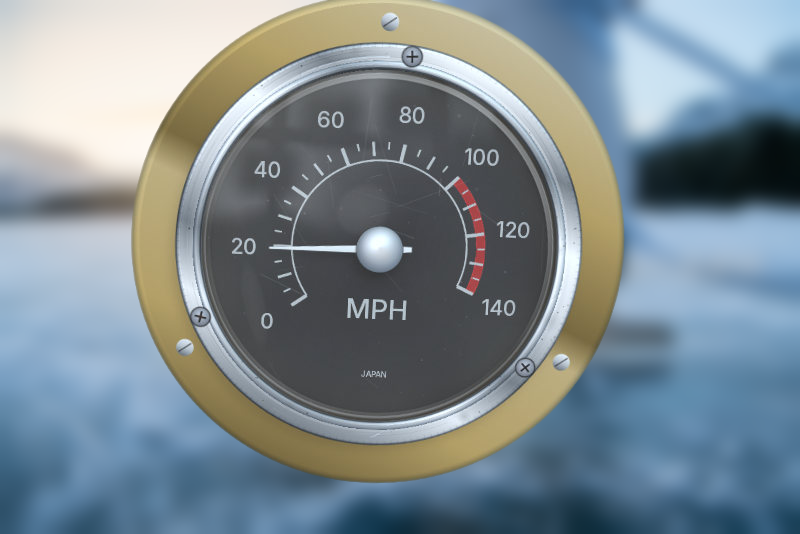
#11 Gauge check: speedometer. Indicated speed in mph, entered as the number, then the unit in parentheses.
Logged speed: 20 (mph)
